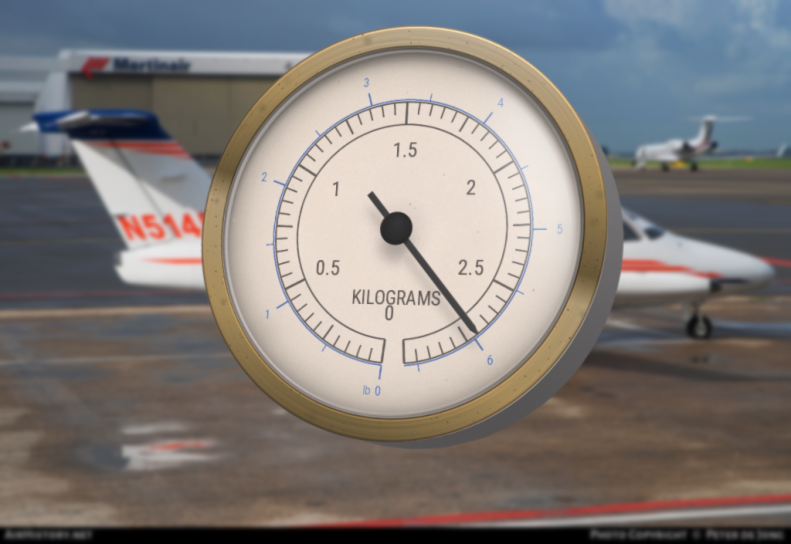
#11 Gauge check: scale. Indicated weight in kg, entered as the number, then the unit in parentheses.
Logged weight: 2.7 (kg)
